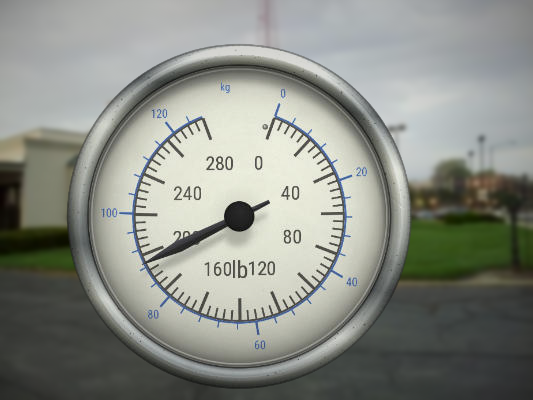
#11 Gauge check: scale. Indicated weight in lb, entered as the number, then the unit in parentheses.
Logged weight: 196 (lb)
